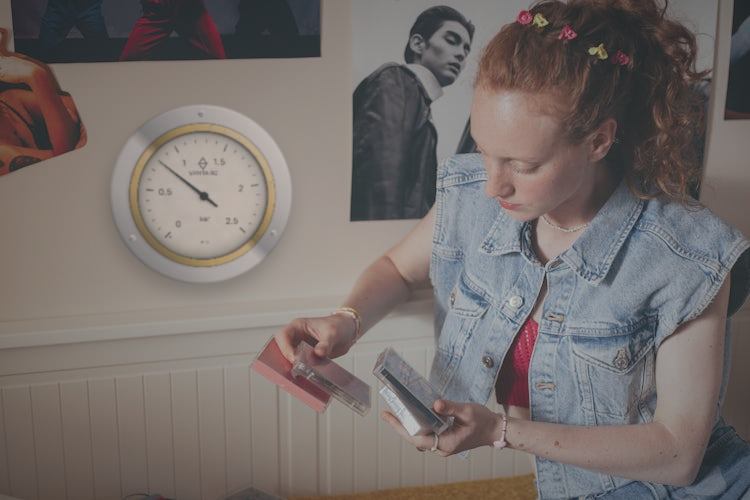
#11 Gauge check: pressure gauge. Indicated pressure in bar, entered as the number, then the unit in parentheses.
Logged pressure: 0.8 (bar)
